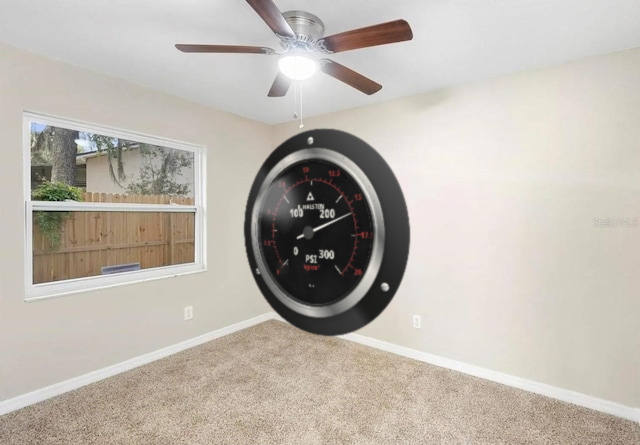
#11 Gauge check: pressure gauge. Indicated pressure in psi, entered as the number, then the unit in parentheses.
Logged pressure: 225 (psi)
